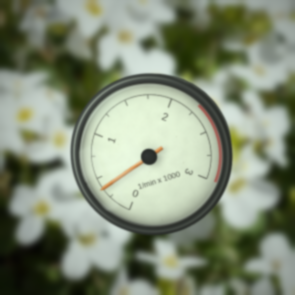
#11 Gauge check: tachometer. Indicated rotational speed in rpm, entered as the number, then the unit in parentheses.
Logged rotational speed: 375 (rpm)
